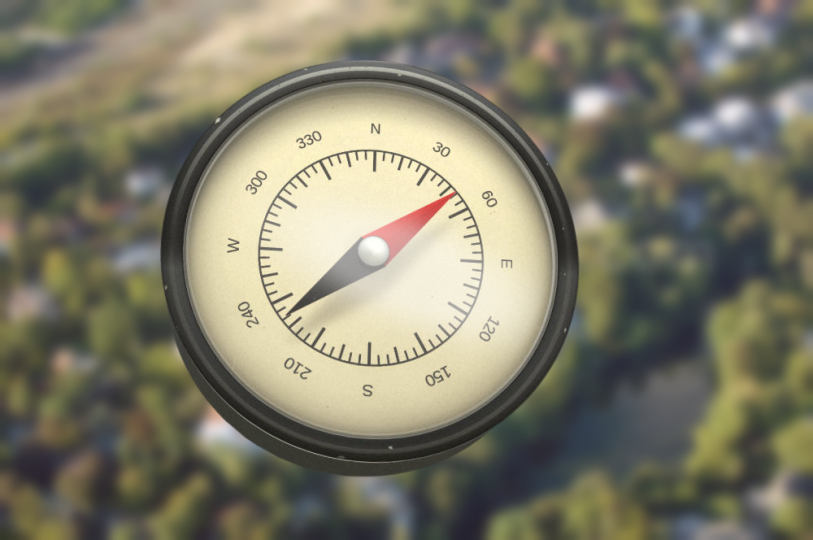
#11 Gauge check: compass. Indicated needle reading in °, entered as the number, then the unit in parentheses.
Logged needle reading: 50 (°)
